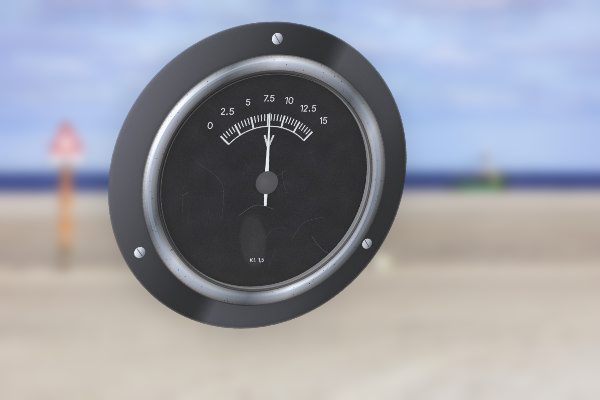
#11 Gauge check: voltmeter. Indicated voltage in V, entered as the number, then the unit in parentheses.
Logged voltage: 7.5 (V)
